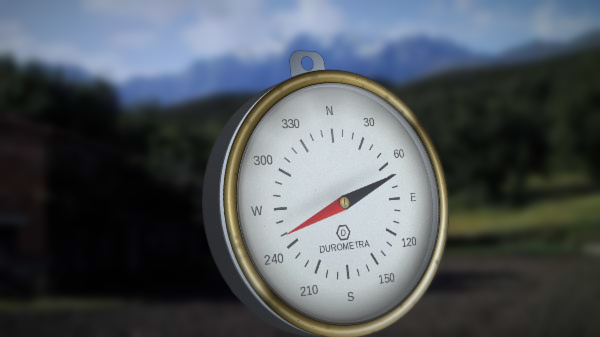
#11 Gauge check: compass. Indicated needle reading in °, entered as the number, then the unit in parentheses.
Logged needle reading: 250 (°)
